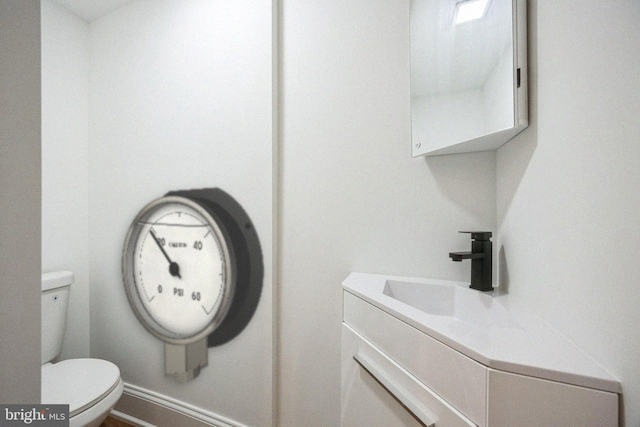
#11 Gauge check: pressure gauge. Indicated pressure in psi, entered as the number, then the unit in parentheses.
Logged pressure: 20 (psi)
